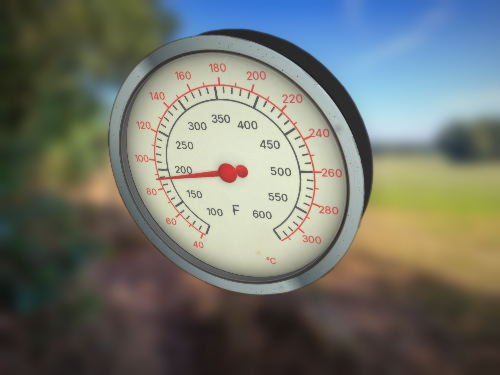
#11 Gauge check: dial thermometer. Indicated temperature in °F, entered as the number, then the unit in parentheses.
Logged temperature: 190 (°F)
